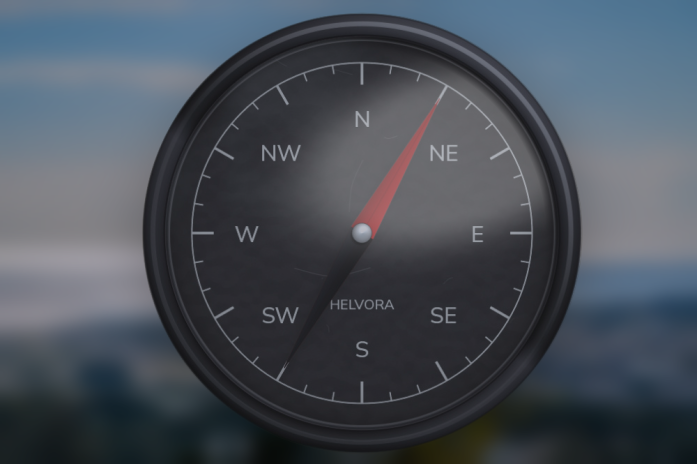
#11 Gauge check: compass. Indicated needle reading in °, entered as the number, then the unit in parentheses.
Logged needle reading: 30 (°)
